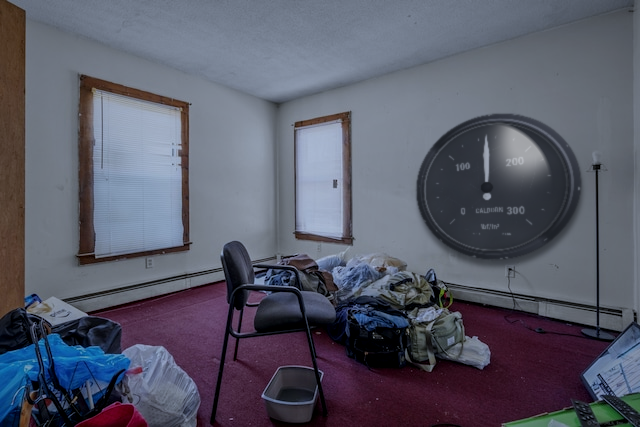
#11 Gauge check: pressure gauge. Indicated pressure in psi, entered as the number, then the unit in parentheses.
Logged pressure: 150 (psi)
